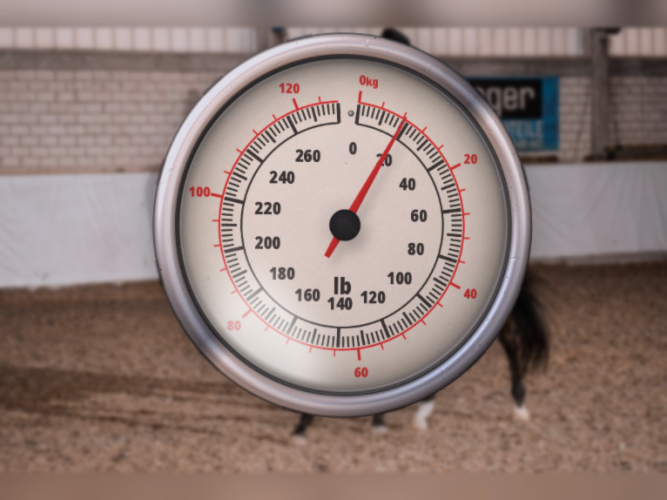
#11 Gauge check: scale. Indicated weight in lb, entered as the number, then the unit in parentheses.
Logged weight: 18 (lb)
